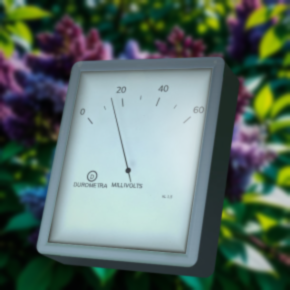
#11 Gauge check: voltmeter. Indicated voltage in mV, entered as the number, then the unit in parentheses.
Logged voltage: 15 (mV)
